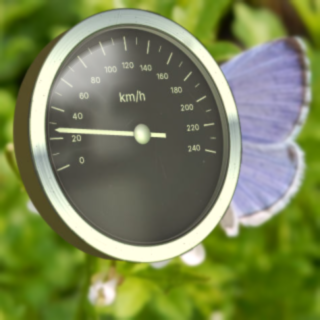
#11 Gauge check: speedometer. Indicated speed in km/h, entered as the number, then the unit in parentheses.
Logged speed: 25 (km/h)
